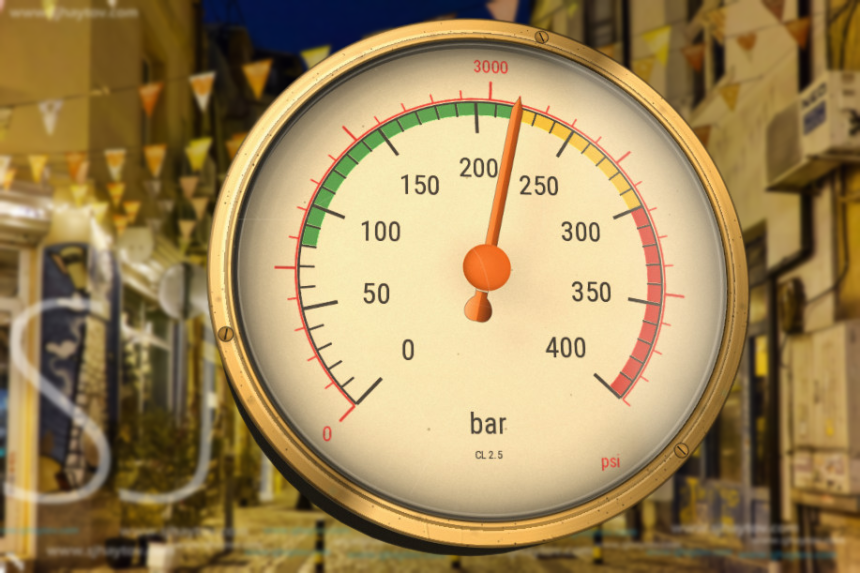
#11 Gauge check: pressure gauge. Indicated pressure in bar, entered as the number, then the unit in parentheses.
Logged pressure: 220 (bar)
